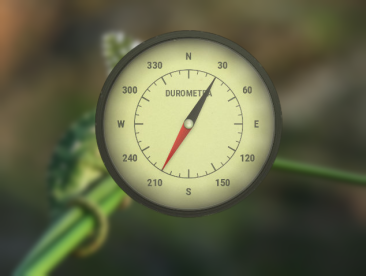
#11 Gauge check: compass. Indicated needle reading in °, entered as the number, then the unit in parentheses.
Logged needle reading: 210 (°)
